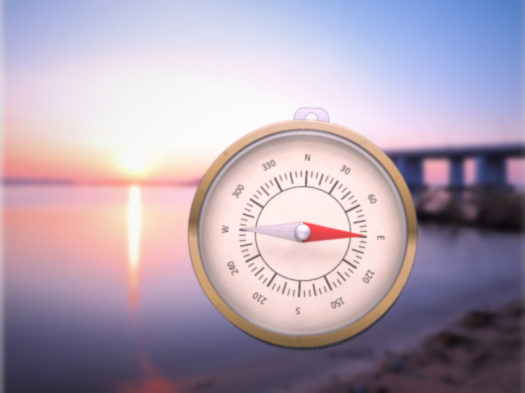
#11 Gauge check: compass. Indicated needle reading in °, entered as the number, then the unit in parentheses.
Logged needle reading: 90 (°)
